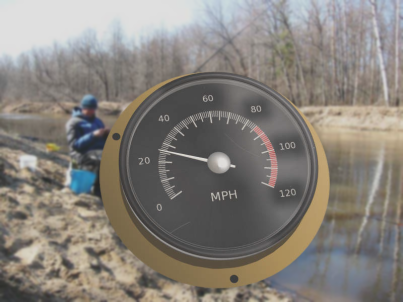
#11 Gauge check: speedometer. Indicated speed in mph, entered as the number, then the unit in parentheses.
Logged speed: 25 (mph)
